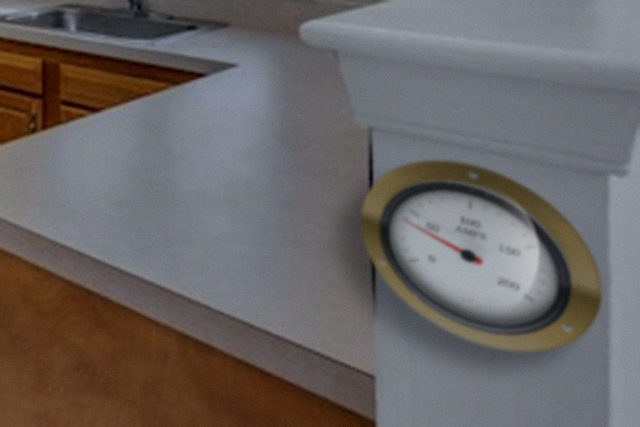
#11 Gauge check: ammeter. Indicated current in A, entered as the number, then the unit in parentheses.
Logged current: 40 (A)
